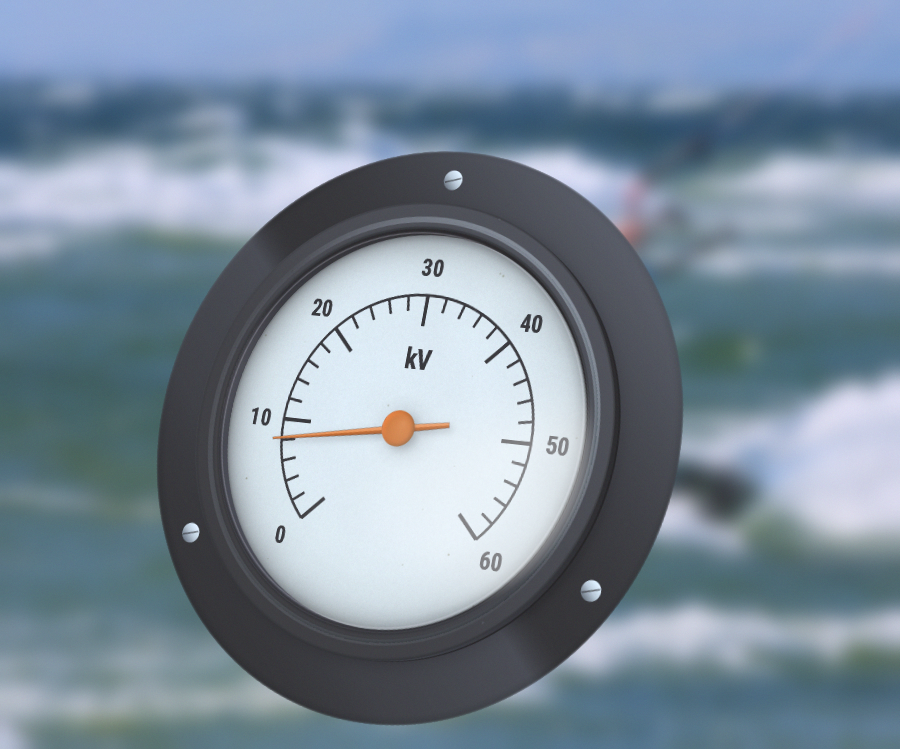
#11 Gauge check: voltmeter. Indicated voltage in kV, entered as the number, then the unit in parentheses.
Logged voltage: 8 (kV)
